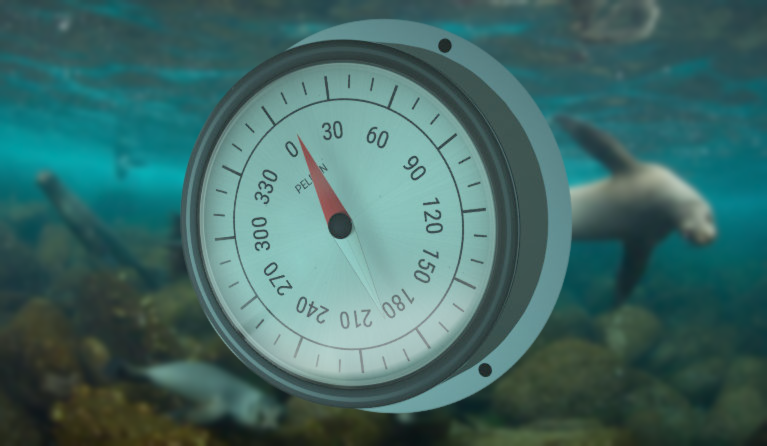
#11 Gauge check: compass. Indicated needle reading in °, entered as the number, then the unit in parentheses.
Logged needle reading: 10 (°)
